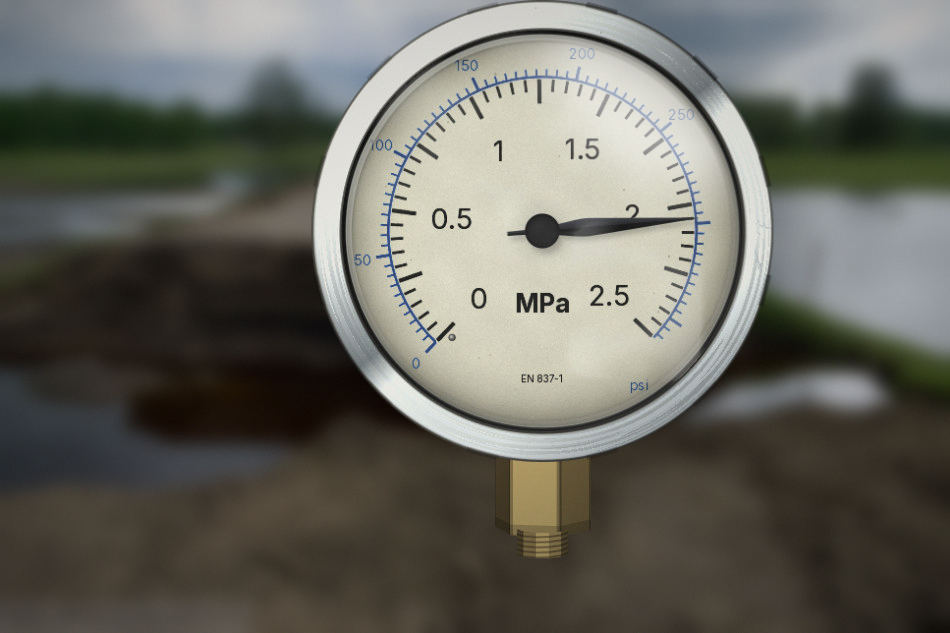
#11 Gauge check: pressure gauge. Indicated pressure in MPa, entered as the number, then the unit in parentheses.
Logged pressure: 2.05 (MPa)
